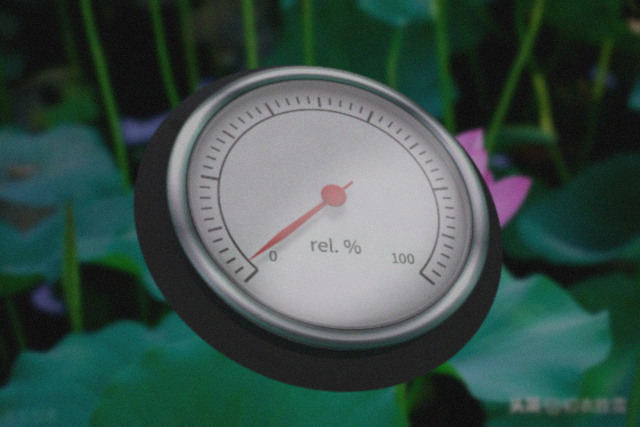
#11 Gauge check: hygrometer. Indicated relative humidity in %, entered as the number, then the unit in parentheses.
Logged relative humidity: 2 (%)
